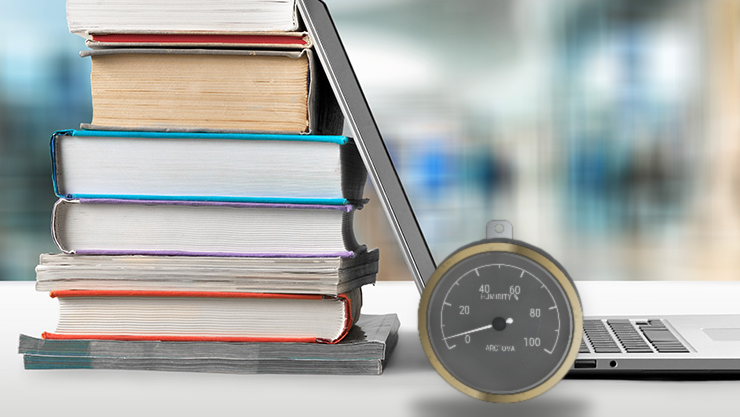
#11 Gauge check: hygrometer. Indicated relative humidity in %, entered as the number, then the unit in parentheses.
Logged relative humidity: 5 (%)
